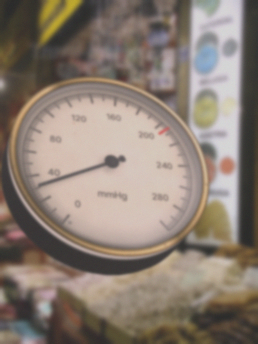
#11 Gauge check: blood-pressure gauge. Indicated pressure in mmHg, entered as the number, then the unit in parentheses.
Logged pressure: 30 (mmHg)
